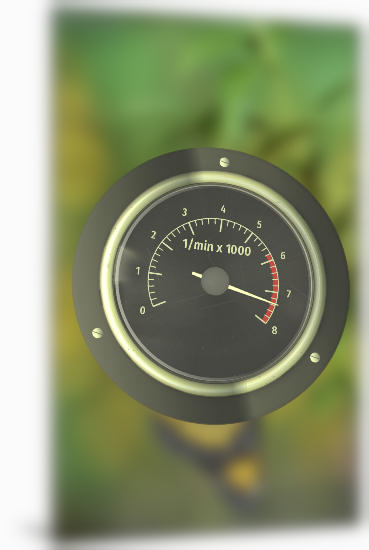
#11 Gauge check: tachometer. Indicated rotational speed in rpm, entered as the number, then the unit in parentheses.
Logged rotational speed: 7400 (rpm)
